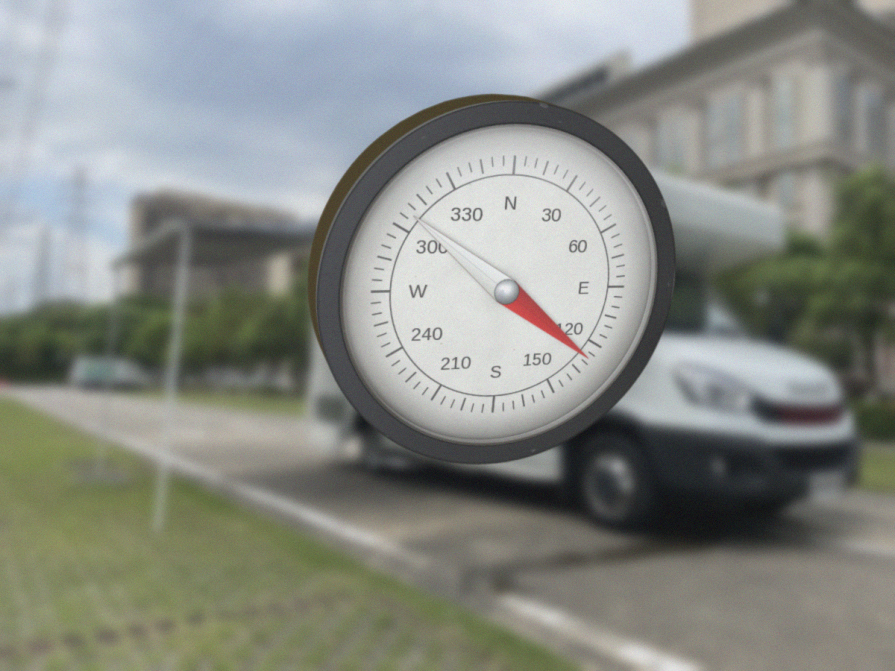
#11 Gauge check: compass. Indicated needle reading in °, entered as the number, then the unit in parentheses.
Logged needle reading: 127.5 (°)
